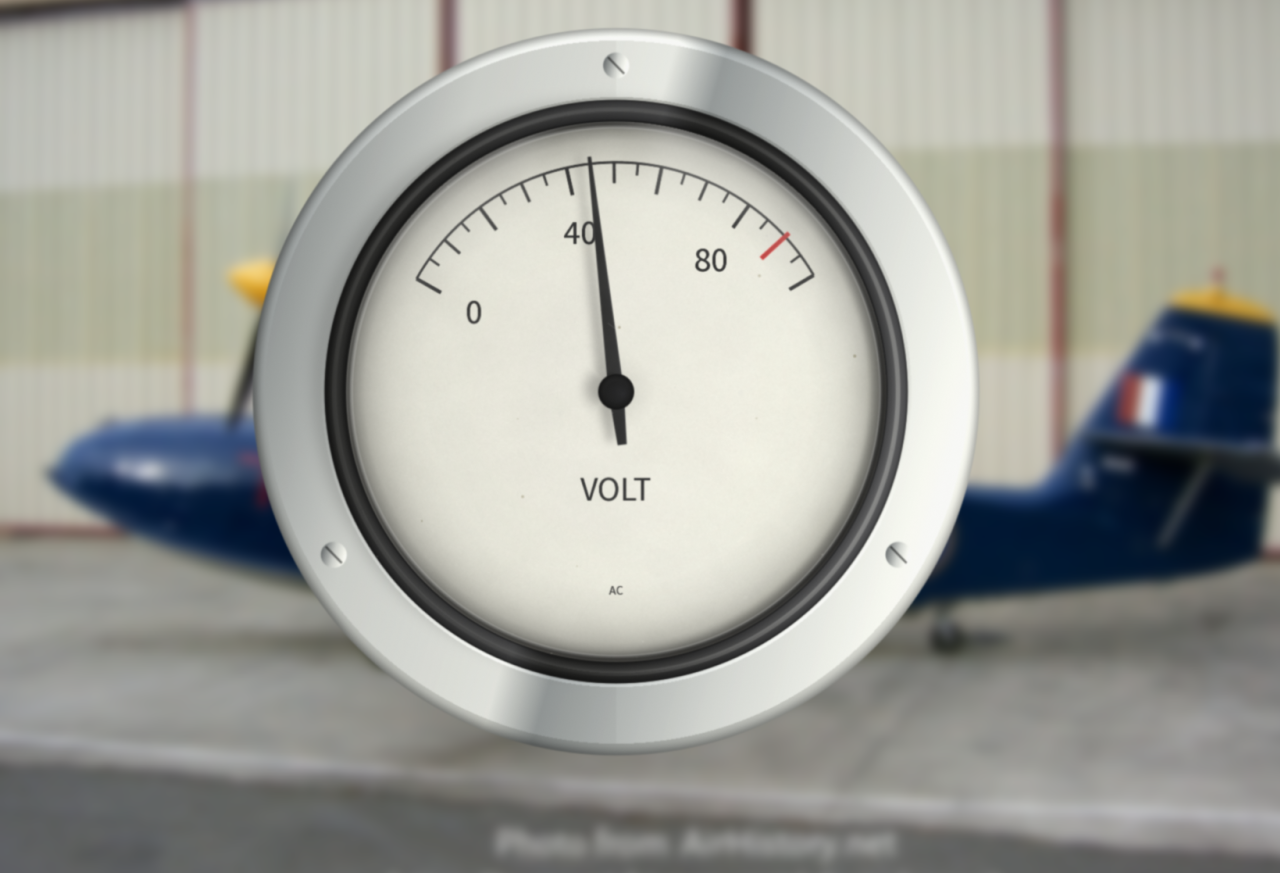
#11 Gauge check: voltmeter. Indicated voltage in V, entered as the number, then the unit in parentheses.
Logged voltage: 45 (V)
